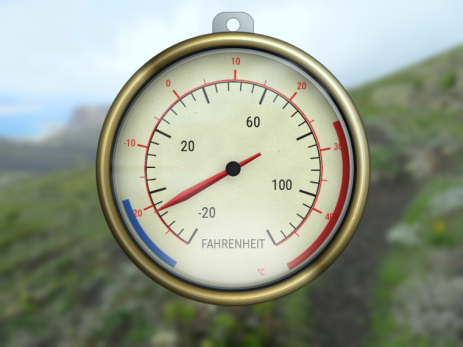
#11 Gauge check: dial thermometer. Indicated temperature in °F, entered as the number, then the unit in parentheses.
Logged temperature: -6 (°F)
